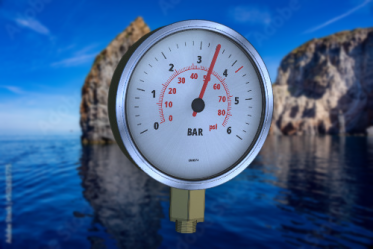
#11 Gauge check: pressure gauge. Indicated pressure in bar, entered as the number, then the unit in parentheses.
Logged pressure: 3.4 (bar)
